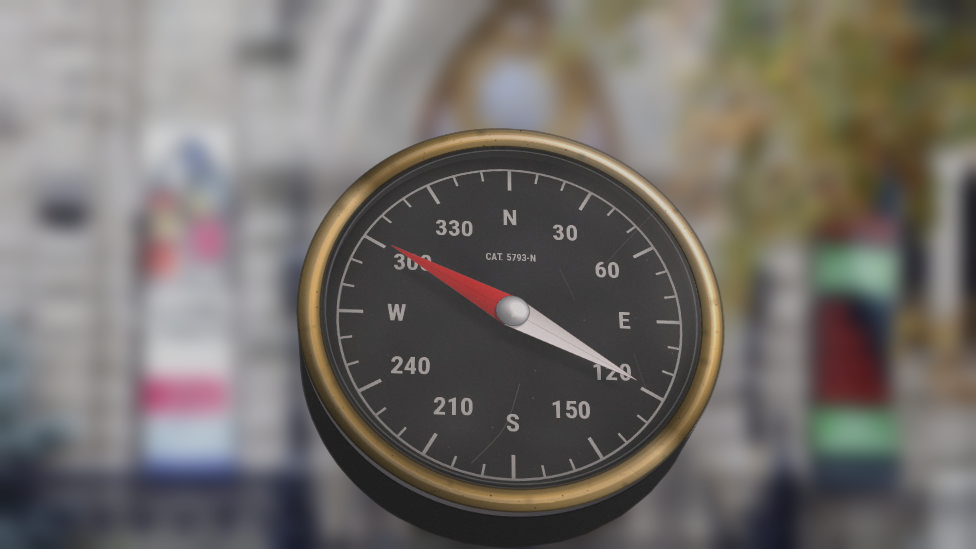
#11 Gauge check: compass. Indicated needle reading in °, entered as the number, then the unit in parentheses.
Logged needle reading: 300 (°)
